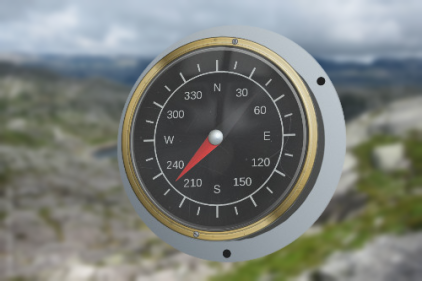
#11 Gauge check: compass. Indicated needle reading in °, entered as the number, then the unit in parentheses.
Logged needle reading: 225 (°)
